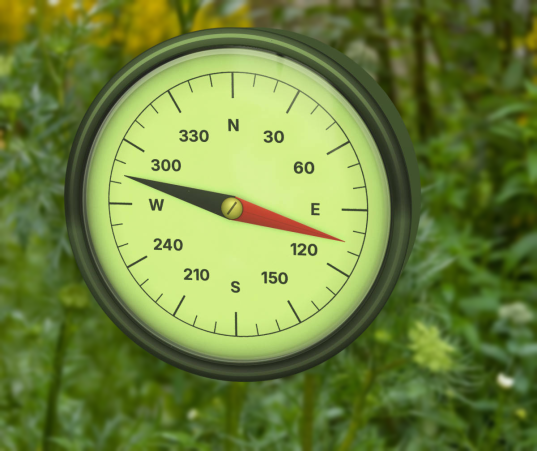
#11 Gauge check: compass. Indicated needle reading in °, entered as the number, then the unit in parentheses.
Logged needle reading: 105 (°)
